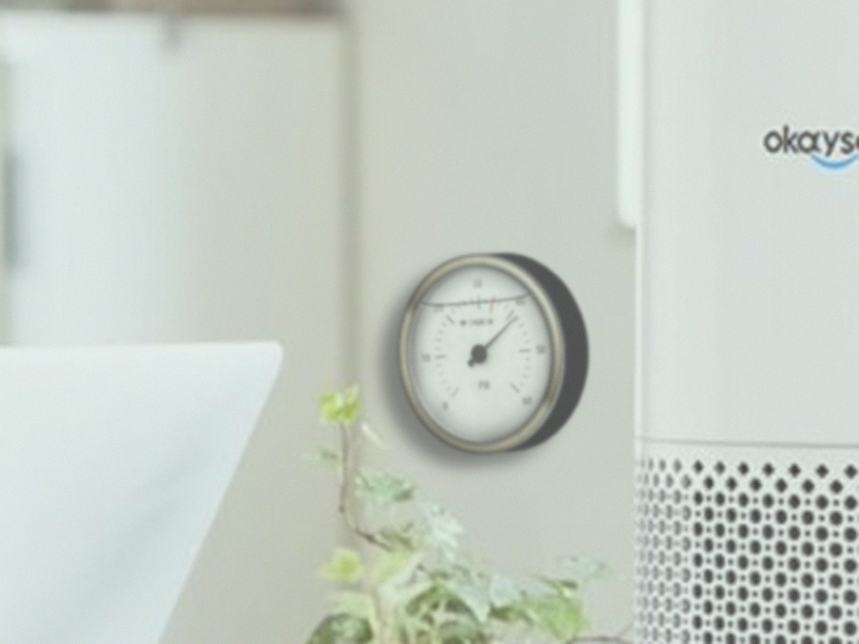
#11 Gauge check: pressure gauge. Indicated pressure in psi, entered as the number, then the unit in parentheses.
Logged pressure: 42 (psi)
